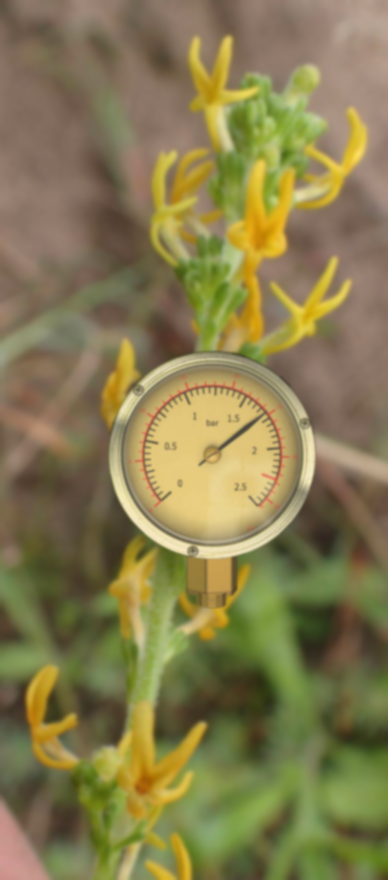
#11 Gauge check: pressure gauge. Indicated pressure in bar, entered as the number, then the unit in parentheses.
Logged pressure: 1.7 (bar)
